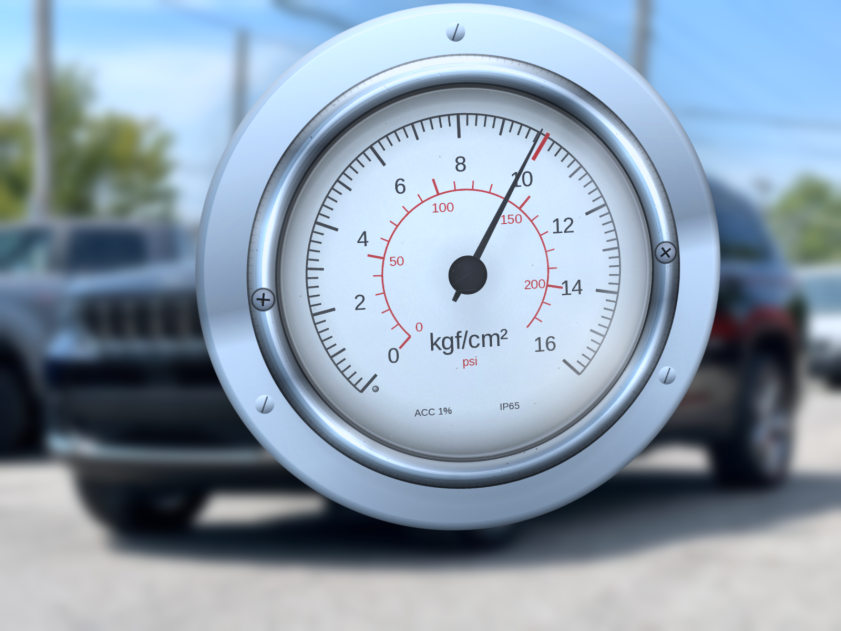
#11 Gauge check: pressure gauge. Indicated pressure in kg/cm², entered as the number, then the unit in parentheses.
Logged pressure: 9.8 (kg/cm²)
